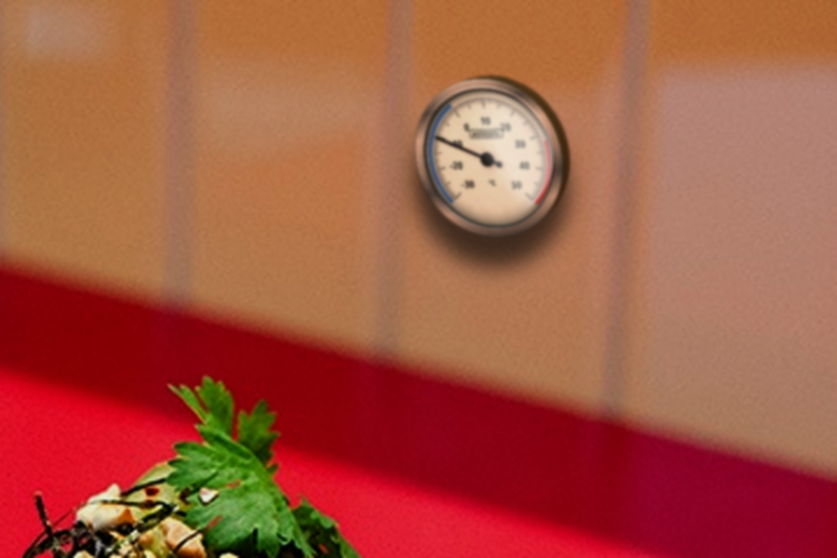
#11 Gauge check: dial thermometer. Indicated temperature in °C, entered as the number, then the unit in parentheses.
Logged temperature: -10 (°C)
